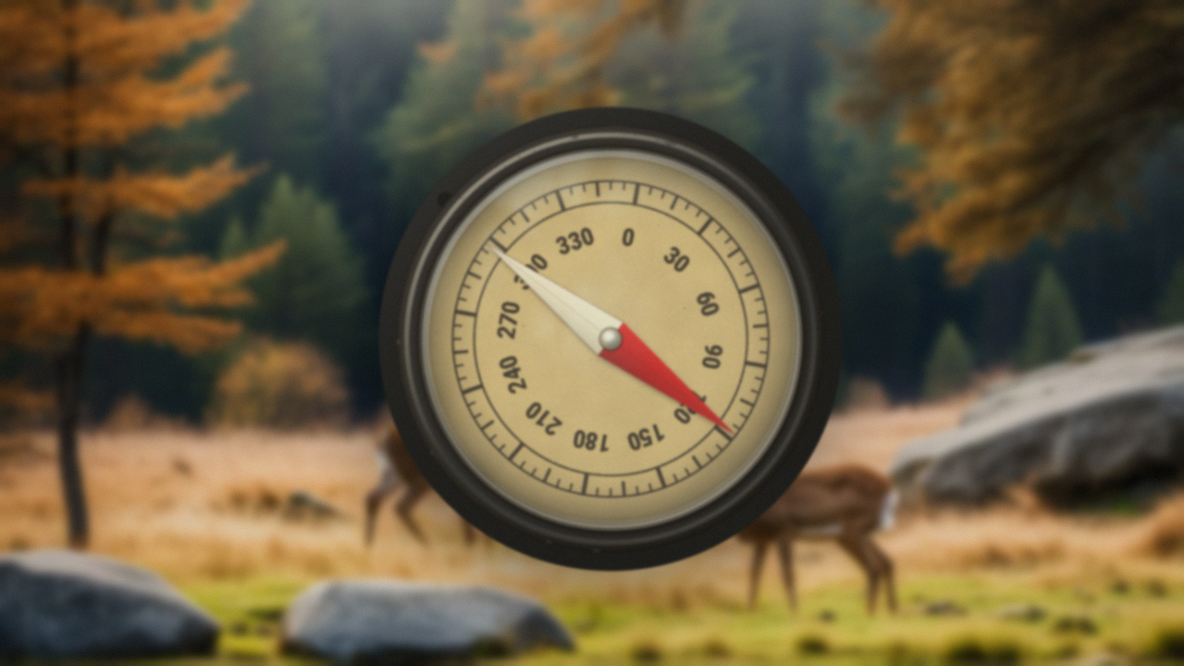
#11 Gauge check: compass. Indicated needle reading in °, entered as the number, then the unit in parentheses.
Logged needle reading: 117.5 (°)
